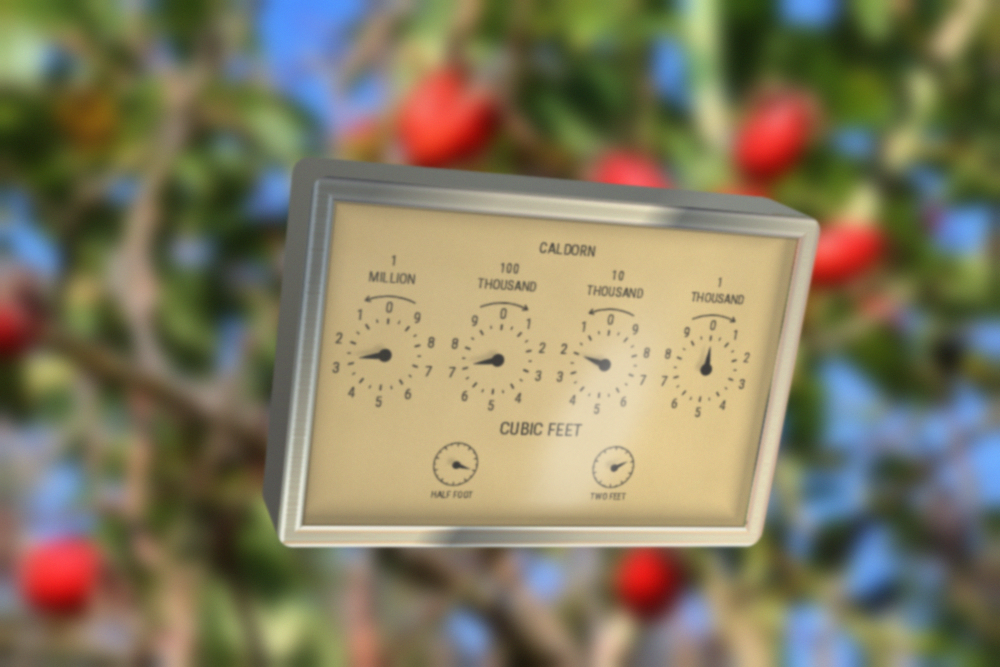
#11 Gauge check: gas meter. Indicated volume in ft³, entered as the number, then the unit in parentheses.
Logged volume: 272000 (ft³)
